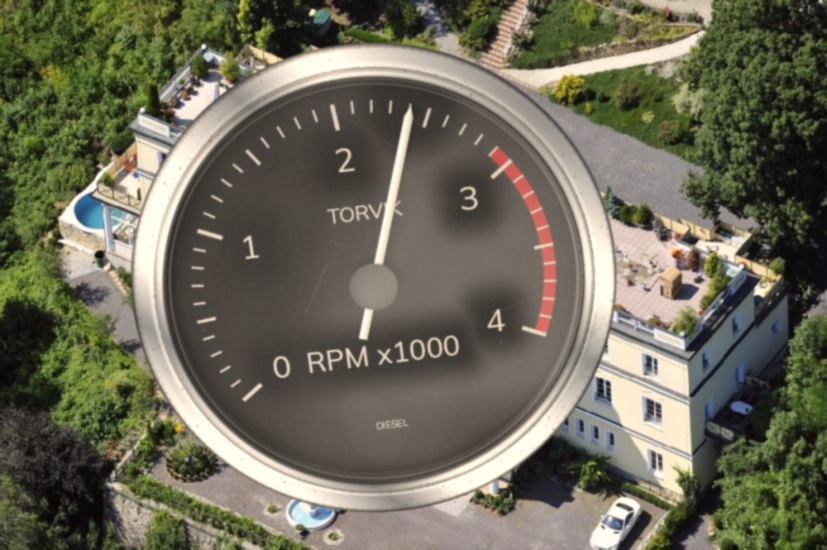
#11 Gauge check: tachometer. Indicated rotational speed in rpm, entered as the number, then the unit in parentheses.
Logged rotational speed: 2400 (rpm)
